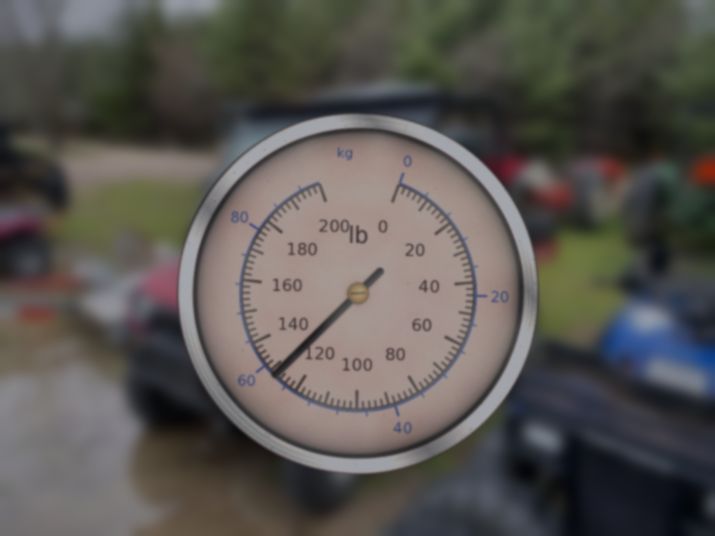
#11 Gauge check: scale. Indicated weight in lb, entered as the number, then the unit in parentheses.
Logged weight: 128 (lb)
